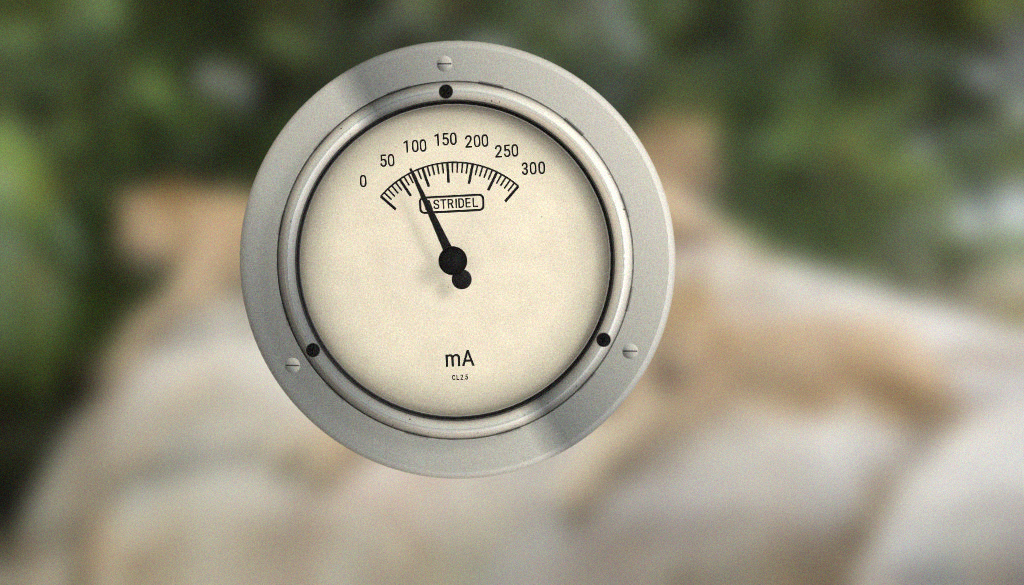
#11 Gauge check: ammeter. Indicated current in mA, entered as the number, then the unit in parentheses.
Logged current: 80 (mA)
